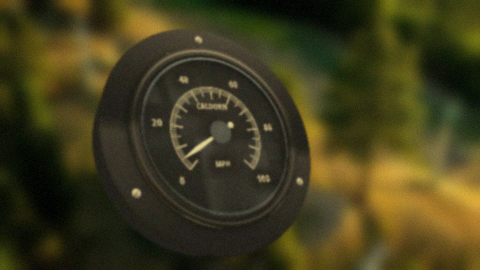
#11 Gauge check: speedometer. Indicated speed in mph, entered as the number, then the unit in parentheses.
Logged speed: 5 (mph)
